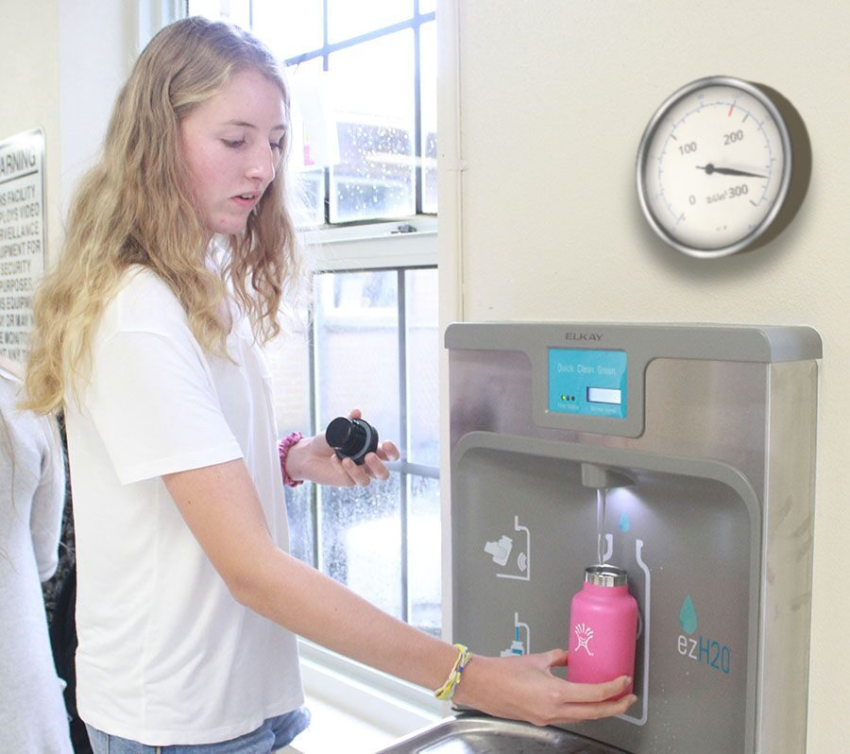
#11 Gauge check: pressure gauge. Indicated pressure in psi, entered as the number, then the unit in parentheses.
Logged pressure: 270 (psi)
